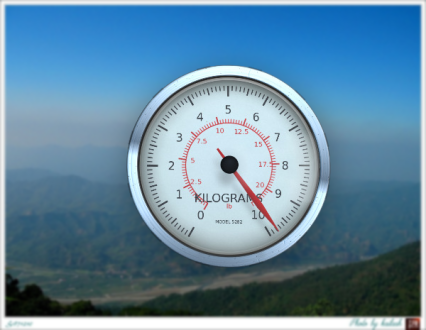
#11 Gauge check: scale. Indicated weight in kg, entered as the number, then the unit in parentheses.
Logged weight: 9.8 (kg)
